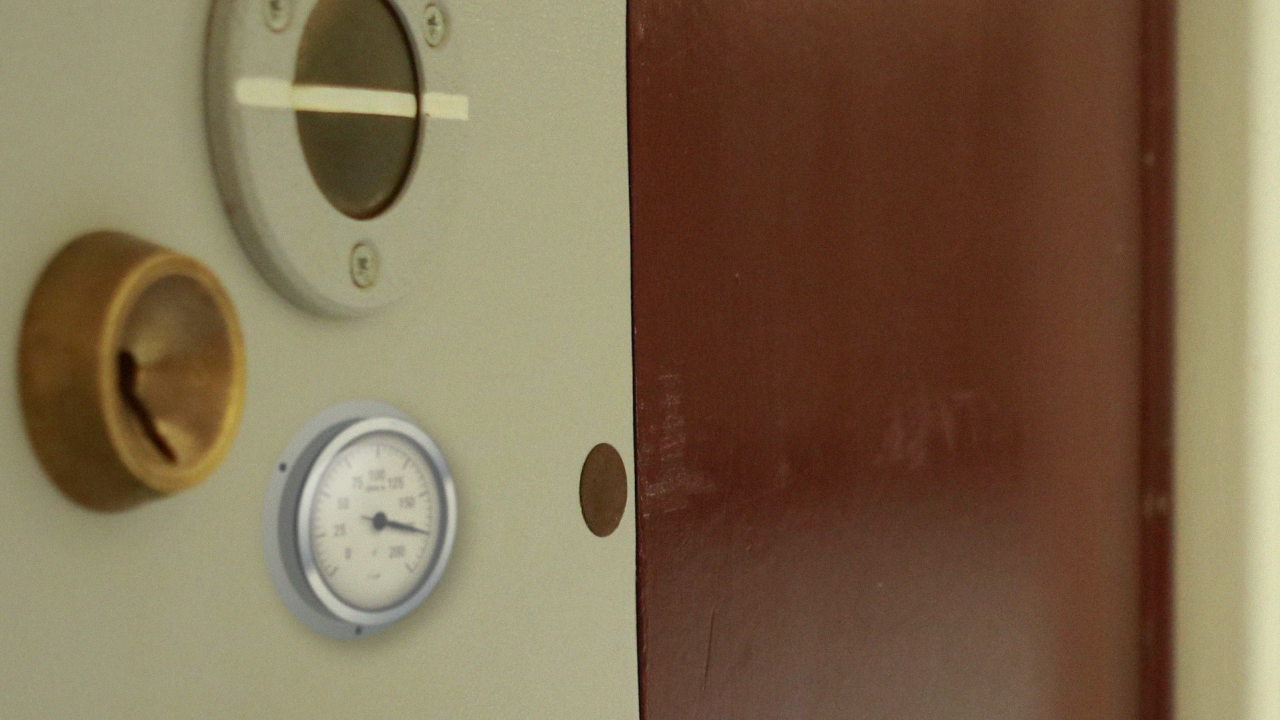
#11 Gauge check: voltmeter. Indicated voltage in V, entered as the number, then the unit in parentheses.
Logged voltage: 175 (V)
